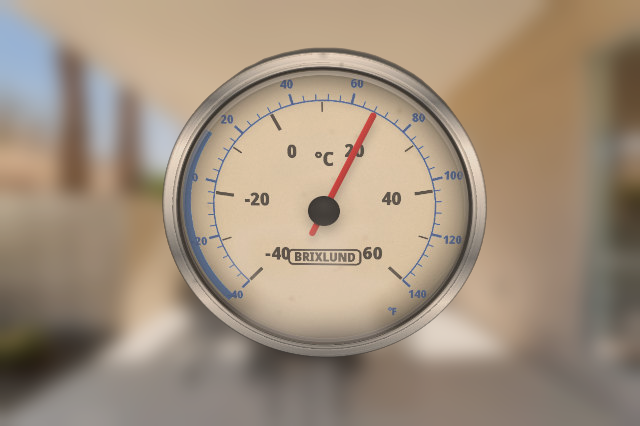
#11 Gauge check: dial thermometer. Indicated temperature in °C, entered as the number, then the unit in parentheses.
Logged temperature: 20 (°C)
